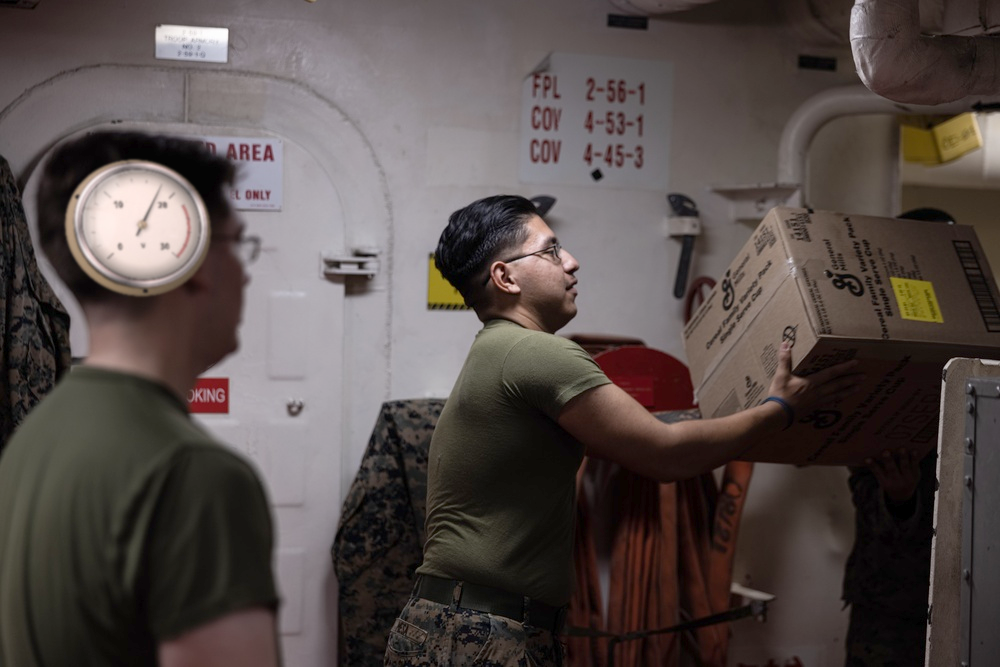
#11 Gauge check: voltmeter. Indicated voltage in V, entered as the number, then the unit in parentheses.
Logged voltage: 18 (V)
